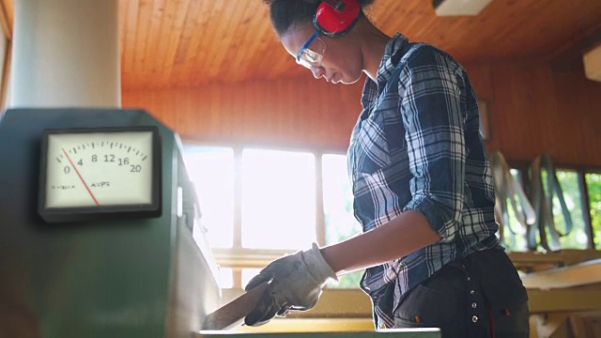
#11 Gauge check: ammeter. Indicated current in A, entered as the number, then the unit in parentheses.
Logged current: 2 (A)
